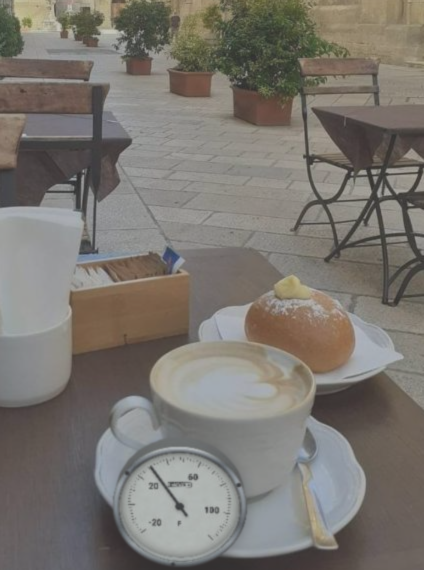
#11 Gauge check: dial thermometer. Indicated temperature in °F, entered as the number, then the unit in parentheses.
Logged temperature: 30 (°F)
